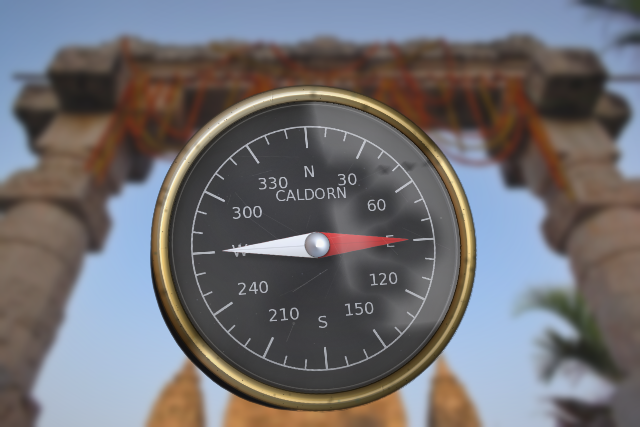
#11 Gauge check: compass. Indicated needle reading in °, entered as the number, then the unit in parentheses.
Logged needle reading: 90 (°)
